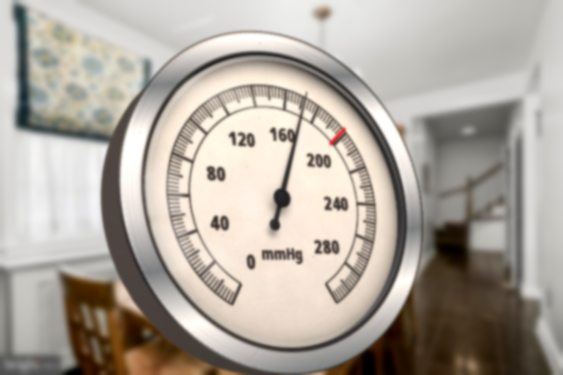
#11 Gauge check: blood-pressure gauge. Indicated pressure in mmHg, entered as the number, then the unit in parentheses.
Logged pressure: 170 (mmHg)
